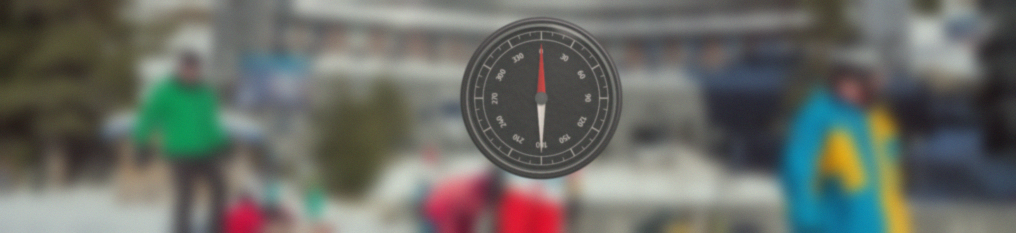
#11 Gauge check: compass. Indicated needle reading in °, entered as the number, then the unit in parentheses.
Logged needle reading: 0 (°)
